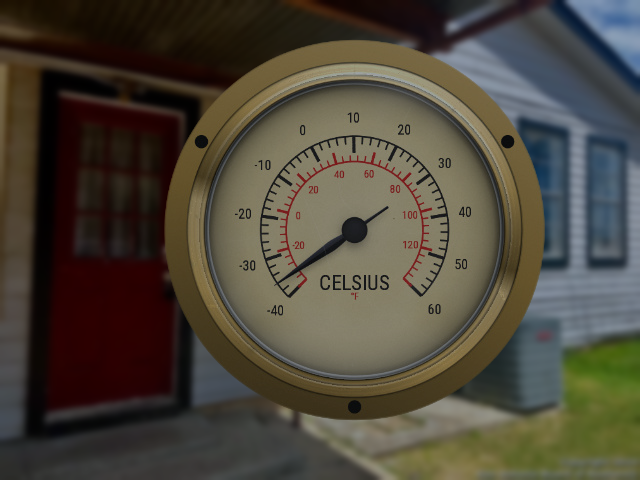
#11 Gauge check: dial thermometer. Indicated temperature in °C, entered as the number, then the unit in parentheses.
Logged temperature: -36 (°C)
